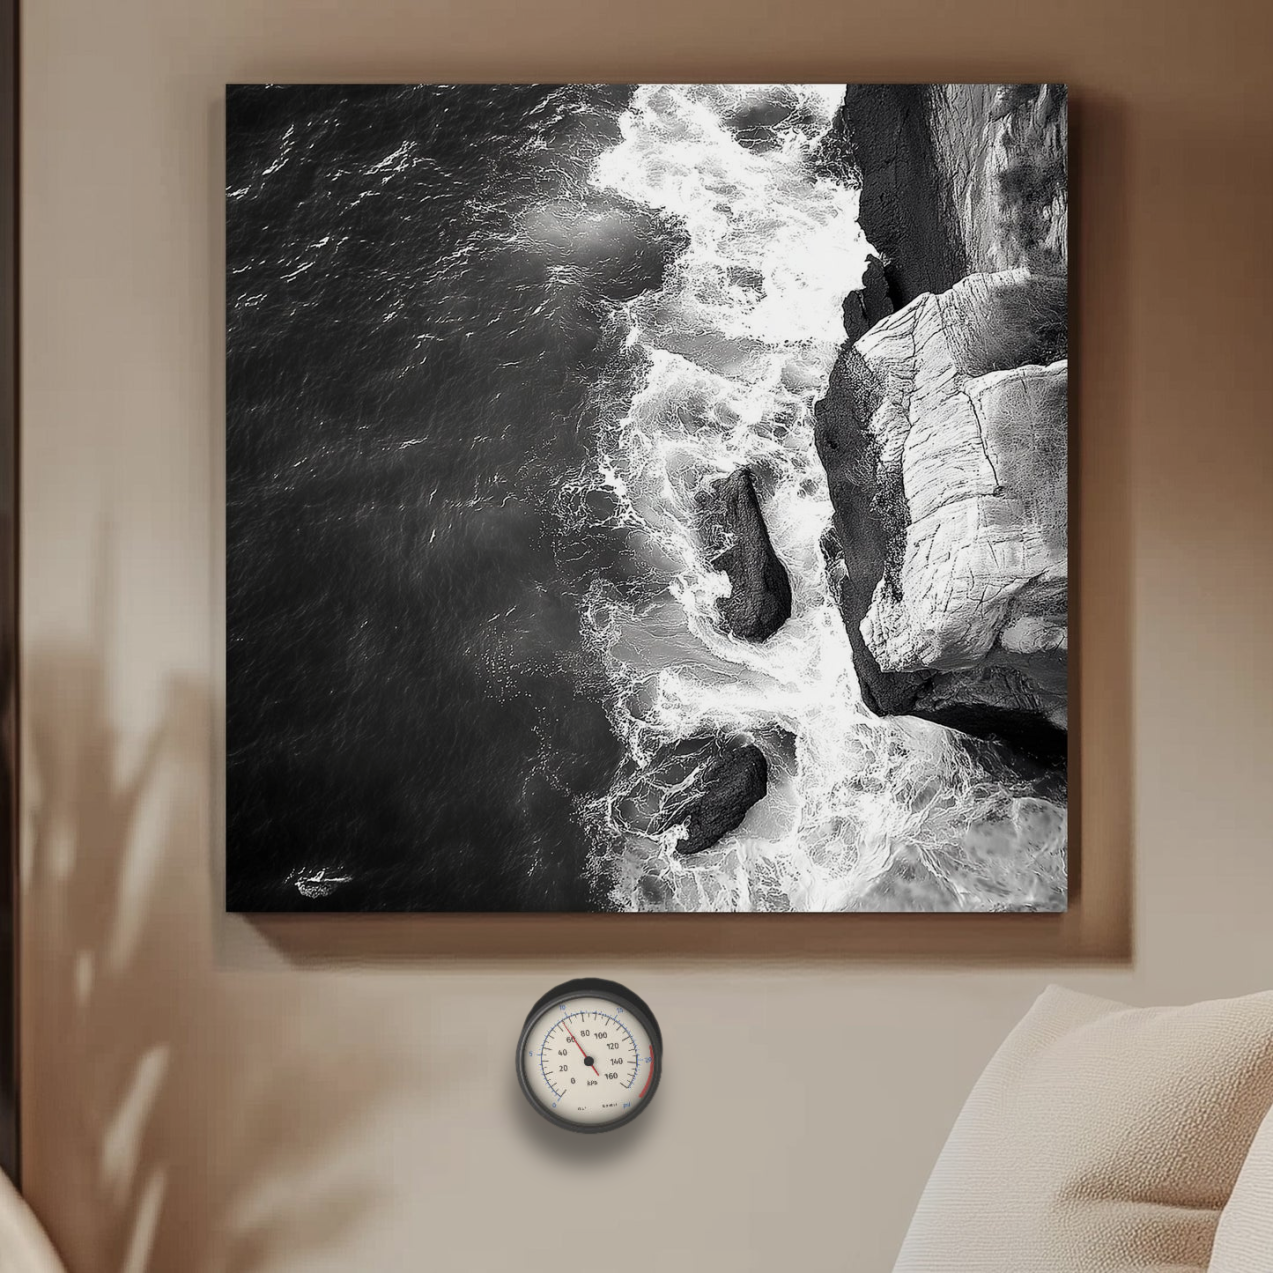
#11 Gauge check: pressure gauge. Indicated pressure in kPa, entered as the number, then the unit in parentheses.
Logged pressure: 65 (kPa)
